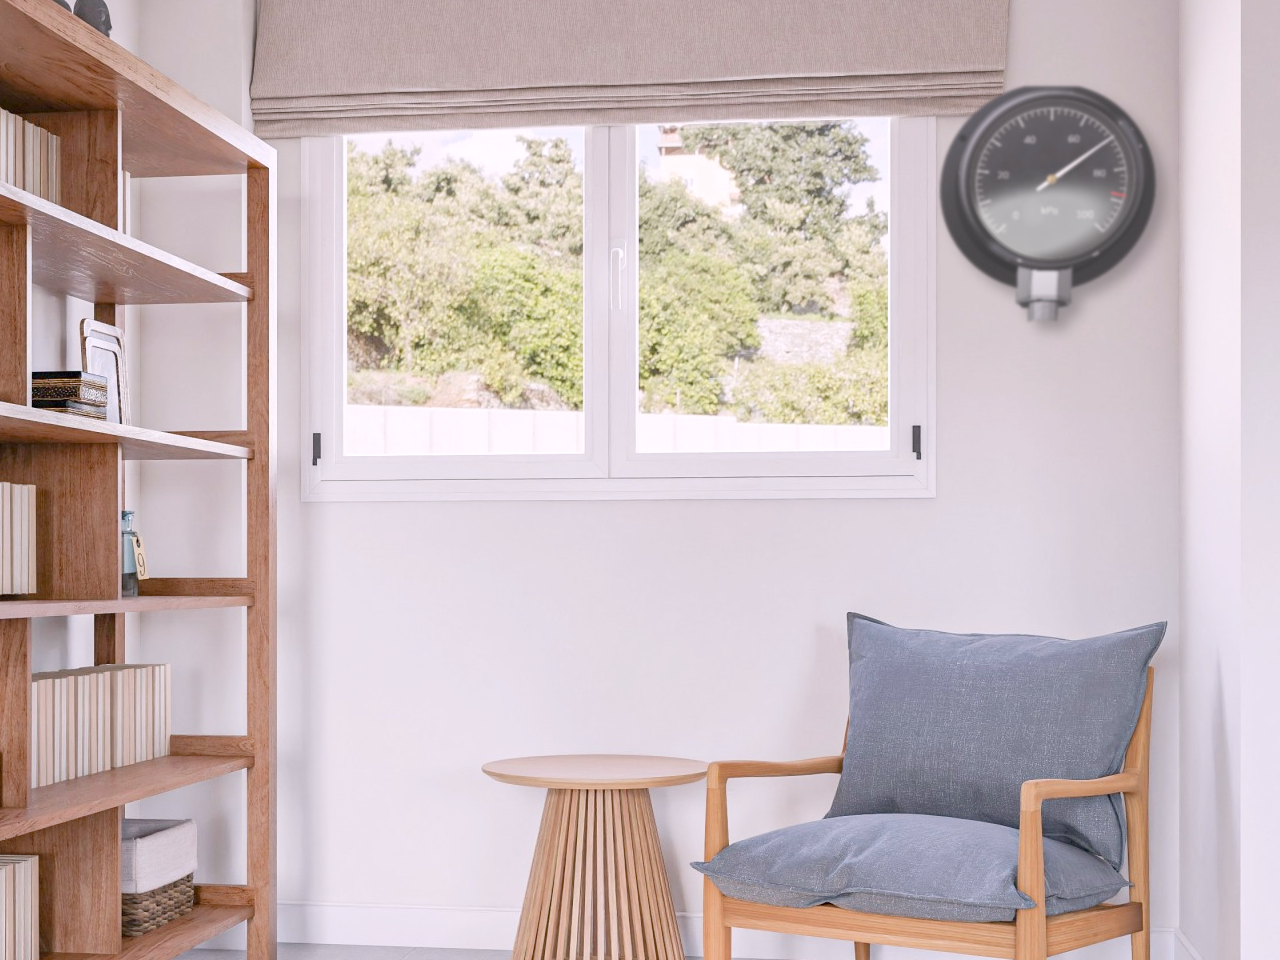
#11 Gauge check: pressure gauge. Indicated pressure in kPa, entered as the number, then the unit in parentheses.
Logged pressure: 70 (kPa)
